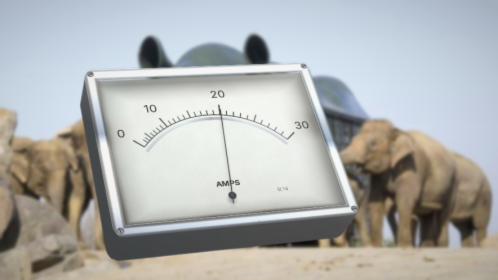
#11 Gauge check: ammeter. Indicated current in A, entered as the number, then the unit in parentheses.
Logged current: 20 (A)
